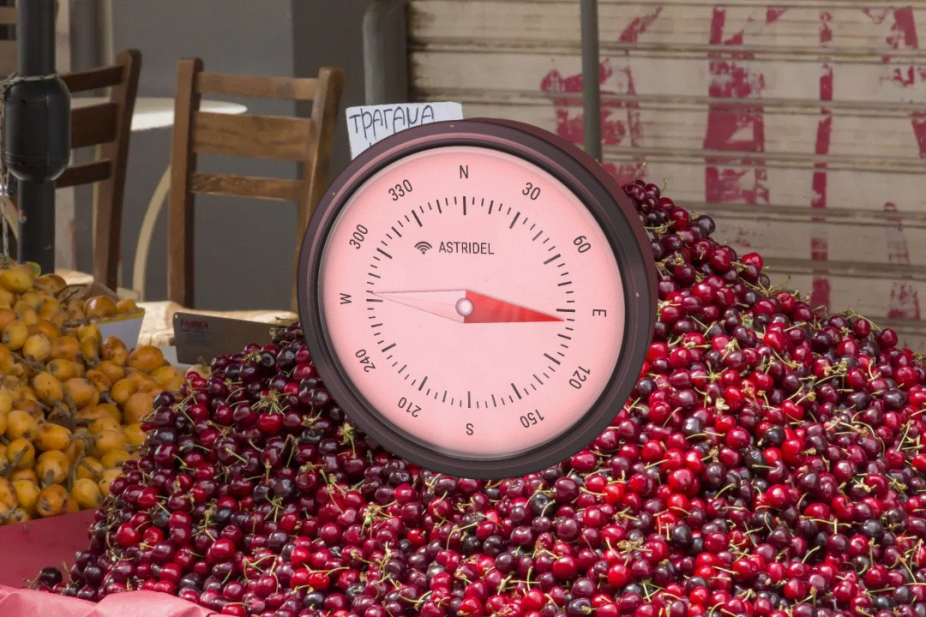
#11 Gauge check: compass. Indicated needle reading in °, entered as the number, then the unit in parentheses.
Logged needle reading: 95 (°)
